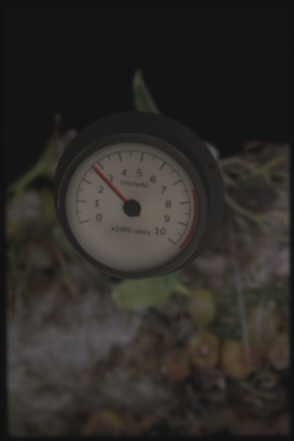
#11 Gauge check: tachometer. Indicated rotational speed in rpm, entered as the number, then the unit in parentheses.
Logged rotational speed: 2750 (rpm)
